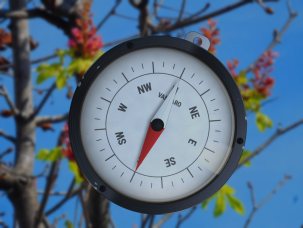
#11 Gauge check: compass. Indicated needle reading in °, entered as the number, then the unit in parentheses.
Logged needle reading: 180 (°)
